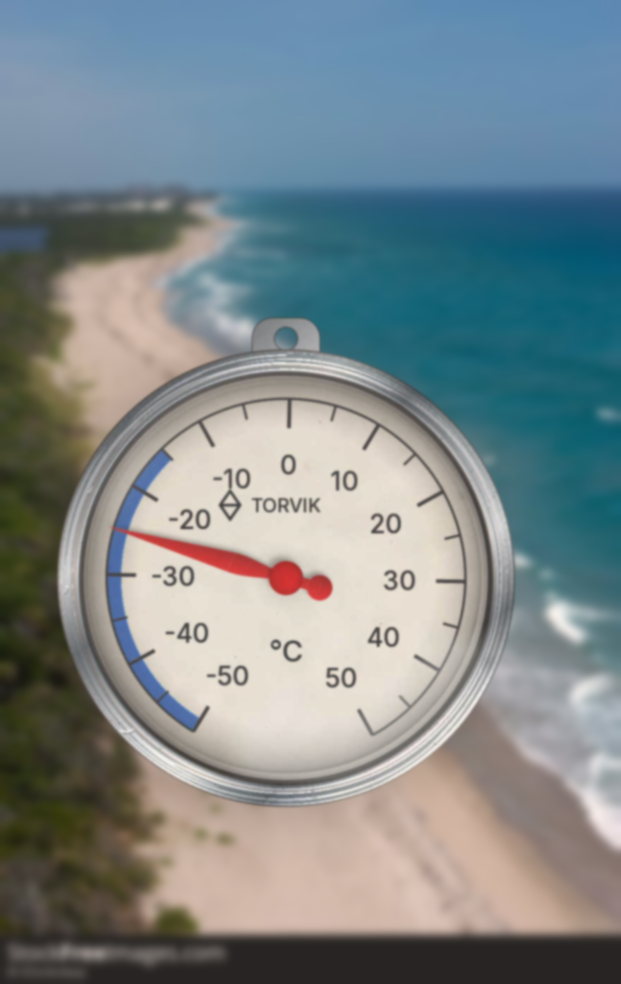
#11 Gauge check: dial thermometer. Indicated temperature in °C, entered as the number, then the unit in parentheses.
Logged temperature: -25 (°C)
